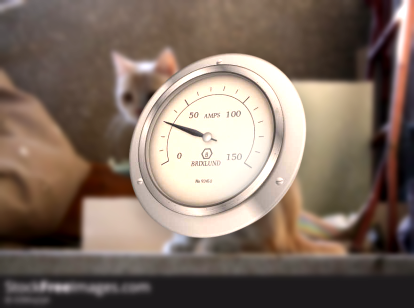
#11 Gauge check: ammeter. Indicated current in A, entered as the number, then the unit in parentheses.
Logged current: 30 (A)
